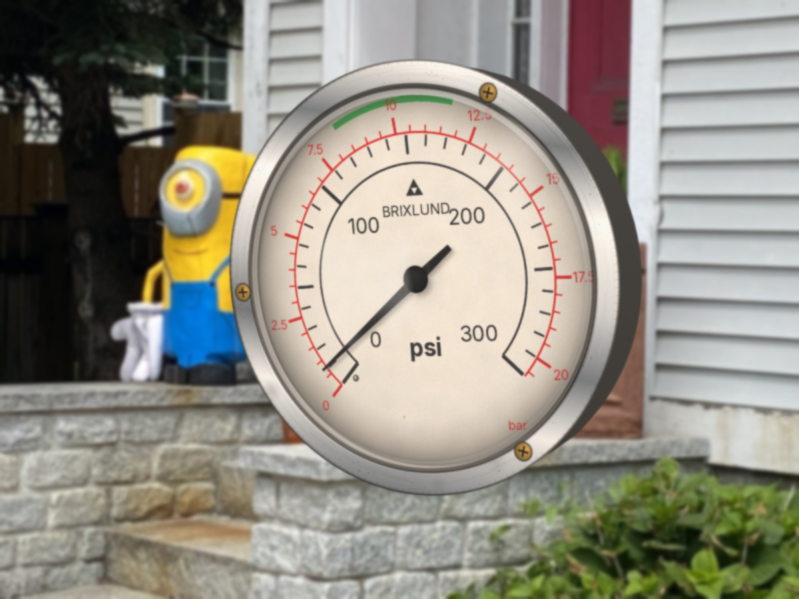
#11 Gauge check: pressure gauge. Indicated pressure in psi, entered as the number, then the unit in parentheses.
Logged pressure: 10 (psi)
